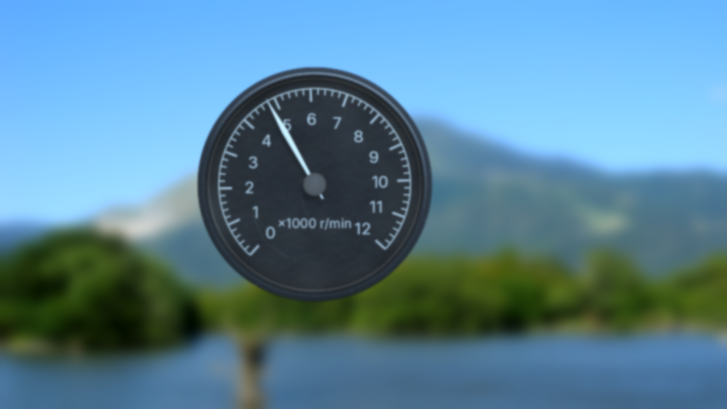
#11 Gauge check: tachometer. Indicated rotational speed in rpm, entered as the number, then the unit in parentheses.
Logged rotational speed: 4800 (rpm)
